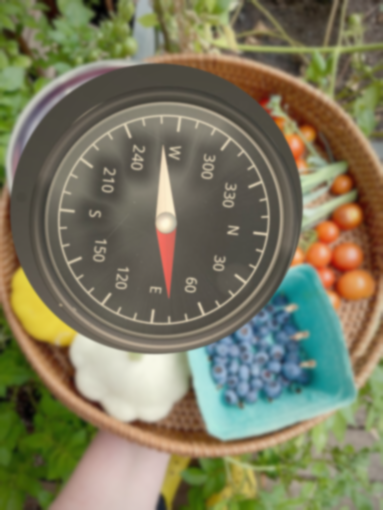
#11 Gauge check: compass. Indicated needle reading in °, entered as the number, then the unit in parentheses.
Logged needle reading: 80 (°)
